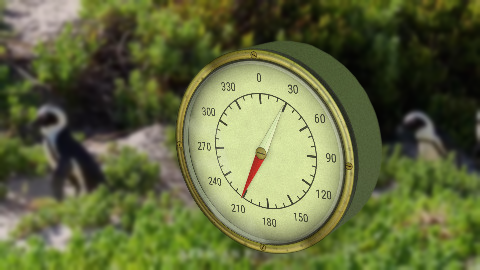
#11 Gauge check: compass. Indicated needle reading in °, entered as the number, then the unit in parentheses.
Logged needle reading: 210 (°)
